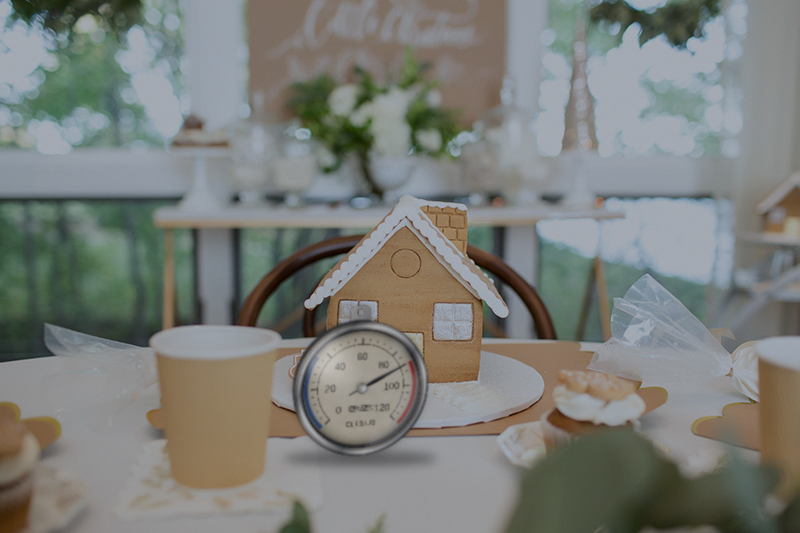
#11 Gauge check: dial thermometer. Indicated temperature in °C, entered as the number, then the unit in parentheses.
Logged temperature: 88 (°C)
